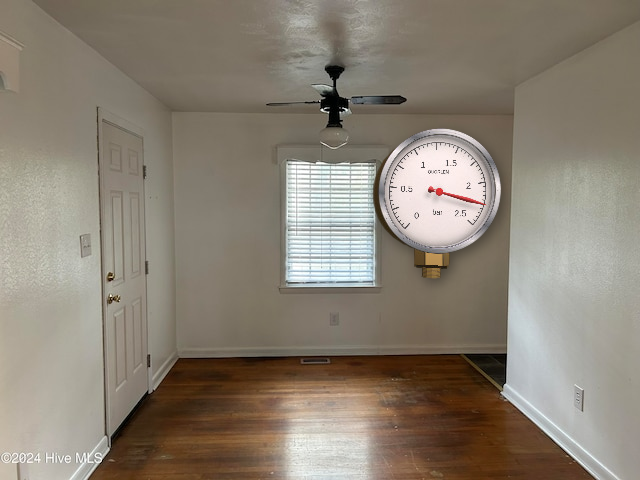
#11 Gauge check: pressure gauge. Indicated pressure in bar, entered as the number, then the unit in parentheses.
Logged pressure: 2.25 (bar)
